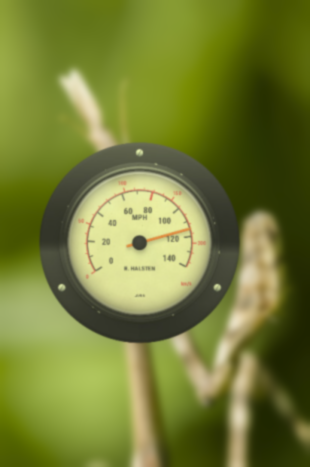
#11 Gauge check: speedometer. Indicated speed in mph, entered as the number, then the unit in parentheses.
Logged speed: 115 (mph)
